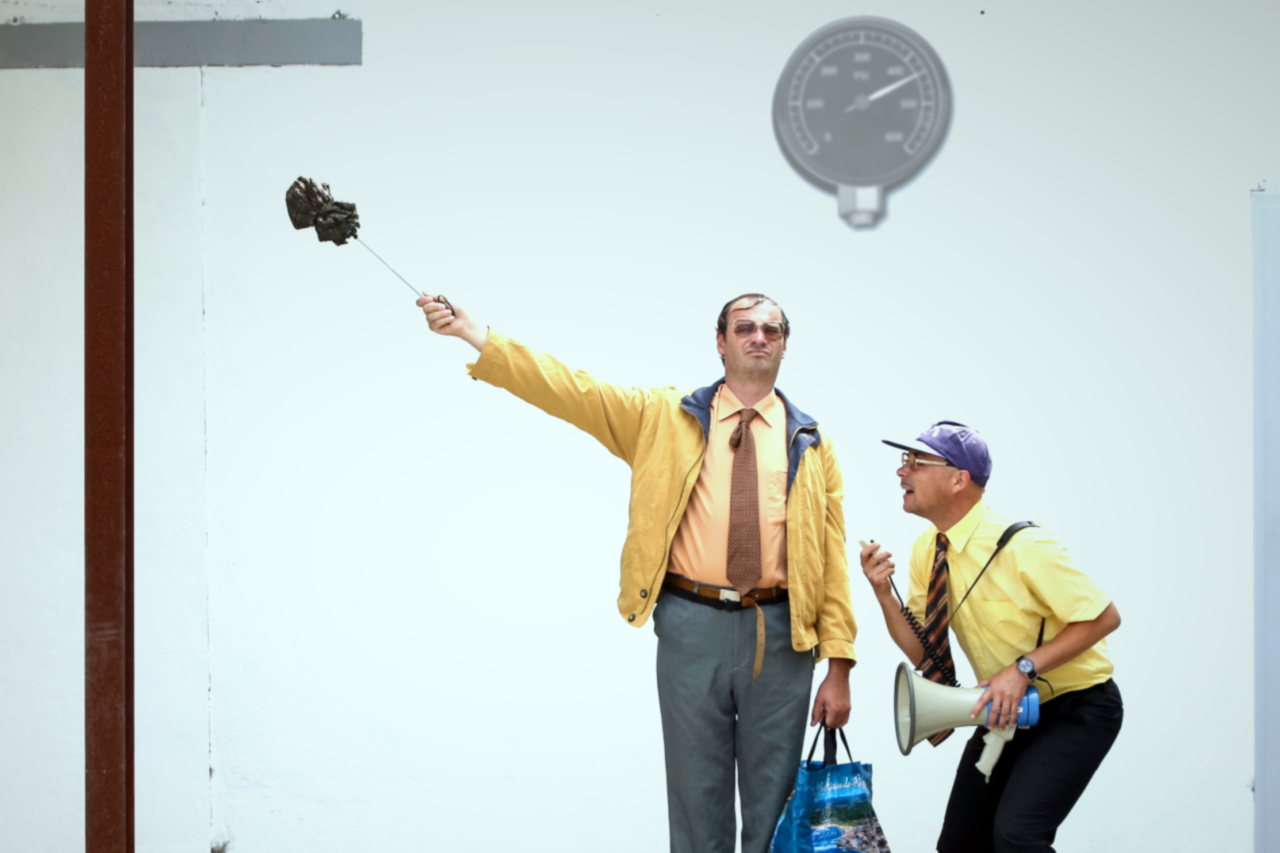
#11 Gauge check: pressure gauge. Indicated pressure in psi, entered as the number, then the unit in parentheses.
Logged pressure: 440 (psi)
